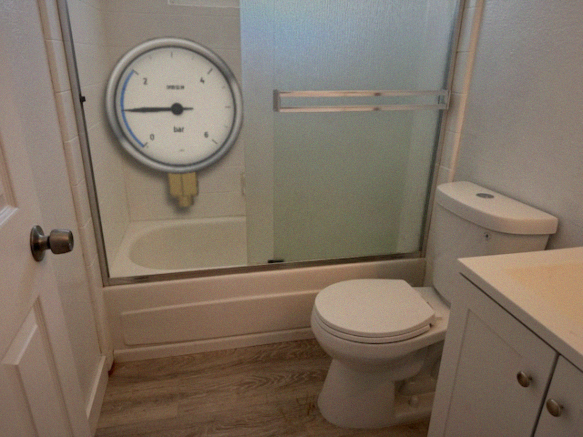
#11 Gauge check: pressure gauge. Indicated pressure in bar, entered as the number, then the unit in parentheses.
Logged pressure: 1 (bar)
